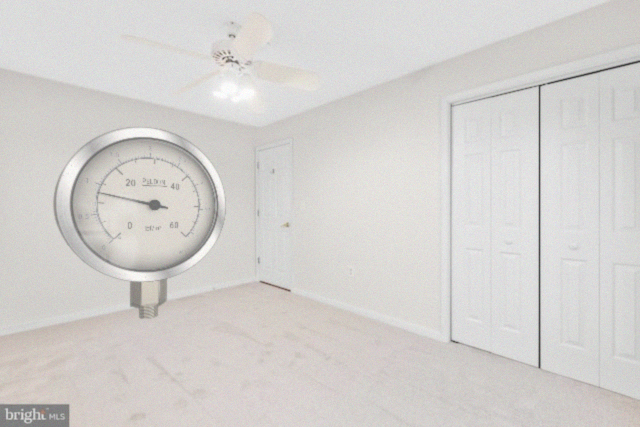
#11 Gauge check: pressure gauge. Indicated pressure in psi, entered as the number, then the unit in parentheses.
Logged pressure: 12.5 (psi)
